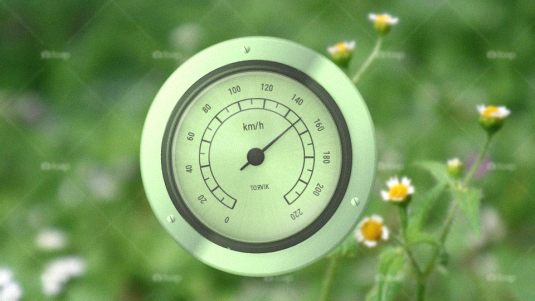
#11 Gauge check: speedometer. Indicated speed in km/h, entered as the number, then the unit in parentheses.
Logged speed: 150 (km/h)
